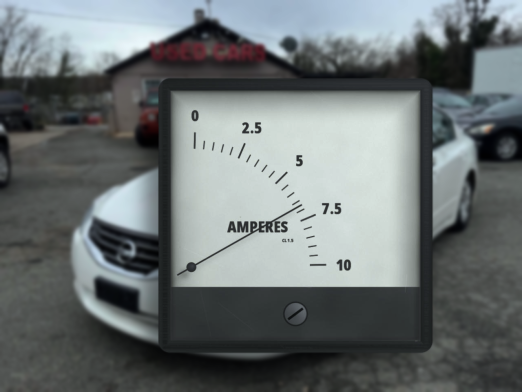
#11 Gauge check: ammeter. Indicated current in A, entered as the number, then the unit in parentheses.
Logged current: 6.75 (A)
